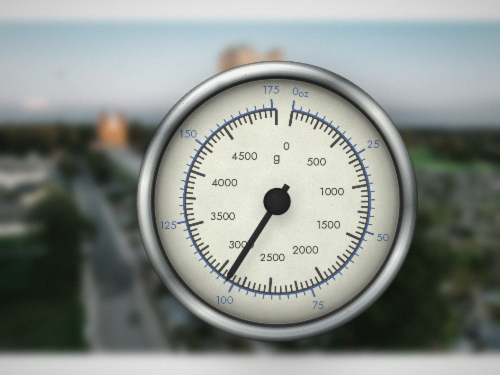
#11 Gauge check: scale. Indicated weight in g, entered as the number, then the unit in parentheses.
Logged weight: 2900 (g)
